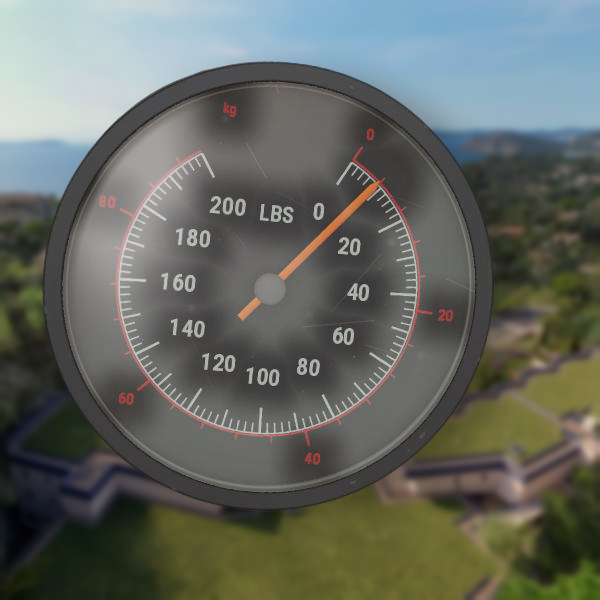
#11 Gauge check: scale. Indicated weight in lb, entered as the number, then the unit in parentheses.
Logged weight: 8 (lb)
